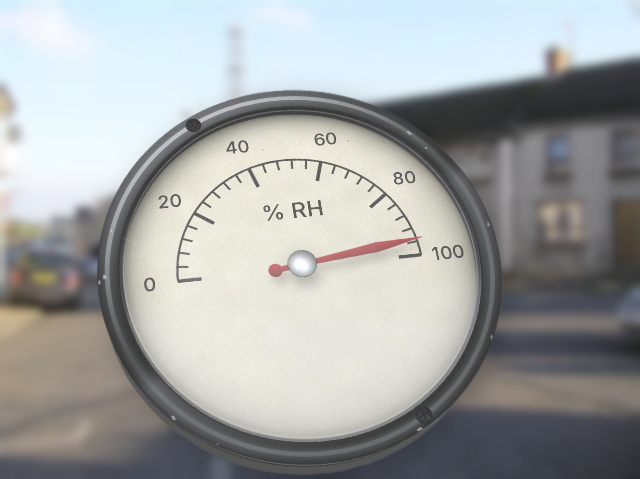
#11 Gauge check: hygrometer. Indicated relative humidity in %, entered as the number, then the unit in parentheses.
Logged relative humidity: 96 (%)
